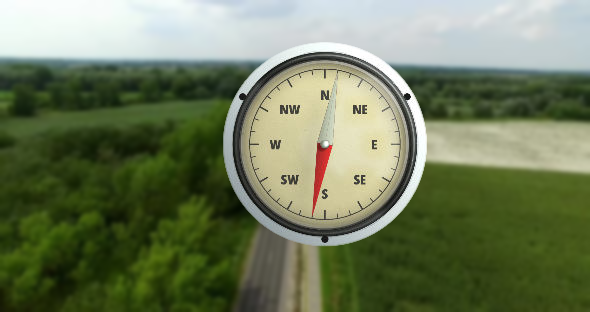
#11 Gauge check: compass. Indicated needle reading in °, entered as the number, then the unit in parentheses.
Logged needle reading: 190 (°)
